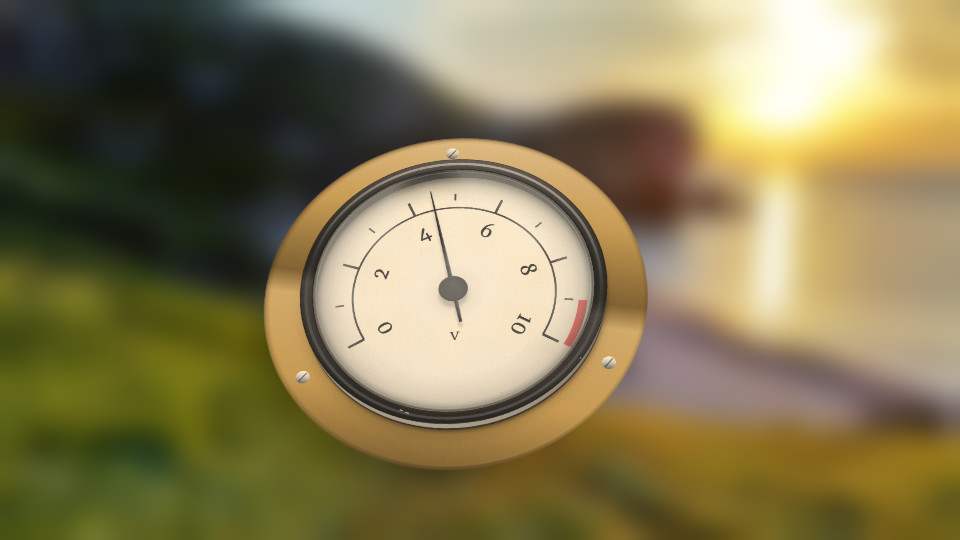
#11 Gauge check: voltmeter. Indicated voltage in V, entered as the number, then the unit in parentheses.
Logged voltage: 4.5 (V)
